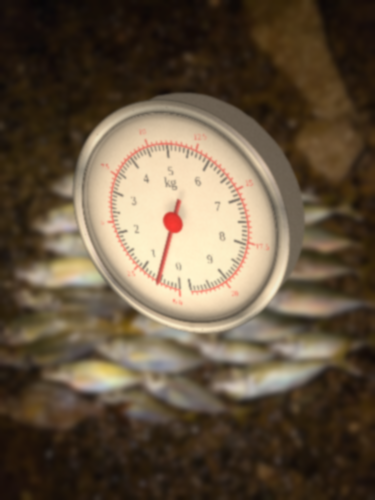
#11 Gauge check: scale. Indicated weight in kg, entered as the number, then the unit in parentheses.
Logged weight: 0.5 (kg)
